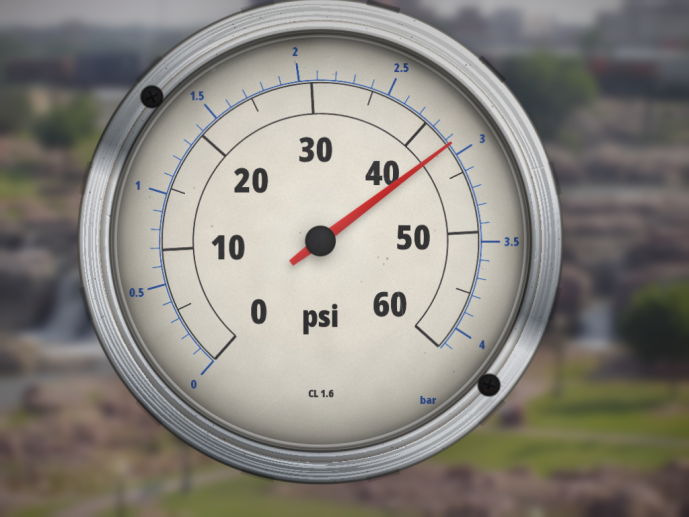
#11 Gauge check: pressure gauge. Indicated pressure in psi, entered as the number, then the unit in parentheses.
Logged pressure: 42.5 (psi)
